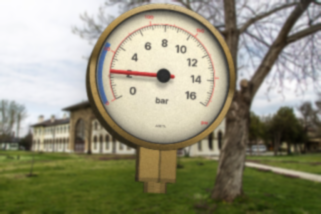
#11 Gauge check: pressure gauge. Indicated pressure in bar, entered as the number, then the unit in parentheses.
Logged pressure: 2 (bar)
